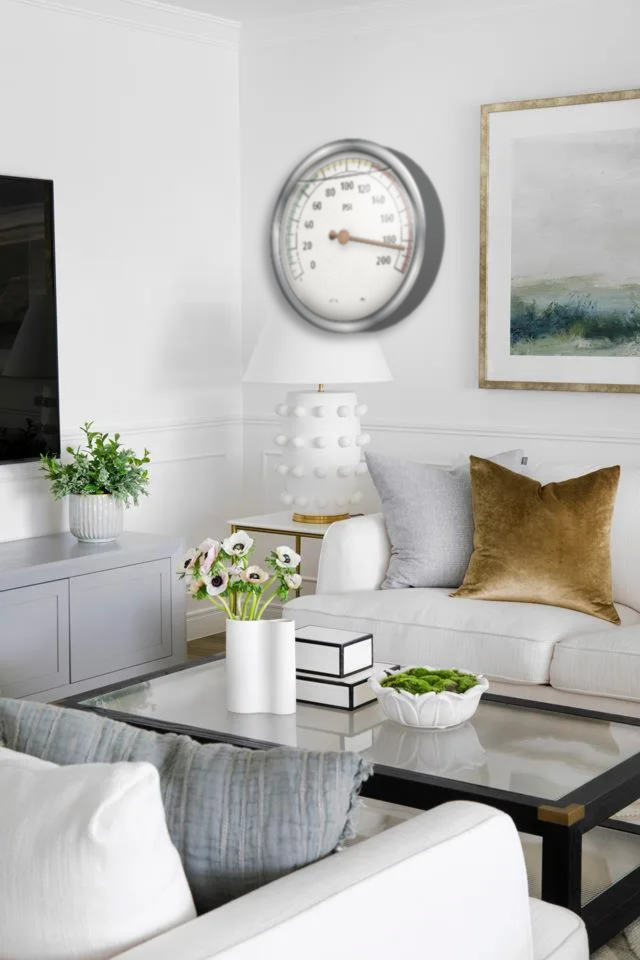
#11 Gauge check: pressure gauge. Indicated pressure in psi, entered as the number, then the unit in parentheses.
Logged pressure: 185 (psi)
